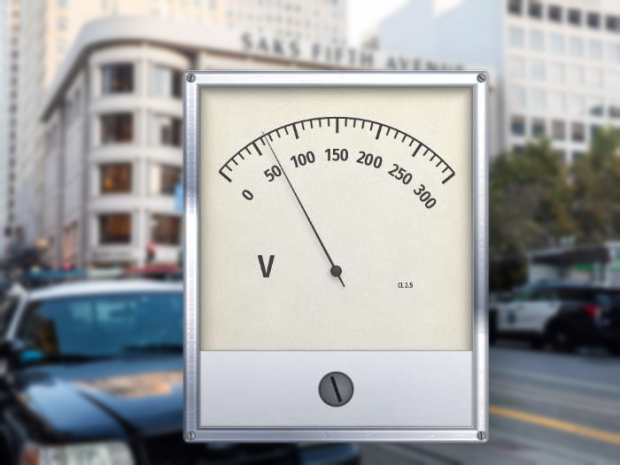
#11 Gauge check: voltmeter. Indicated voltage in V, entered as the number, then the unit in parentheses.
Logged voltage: 65 (V)
